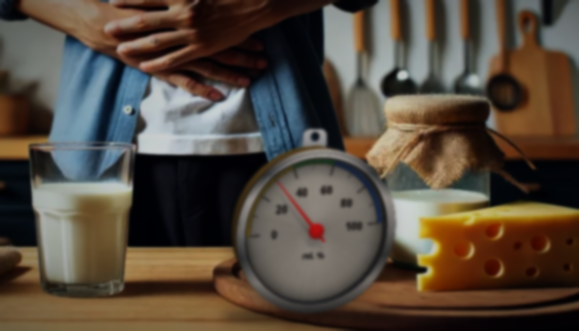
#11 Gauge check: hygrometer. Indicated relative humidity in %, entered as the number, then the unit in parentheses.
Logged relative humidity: 30 (%)
